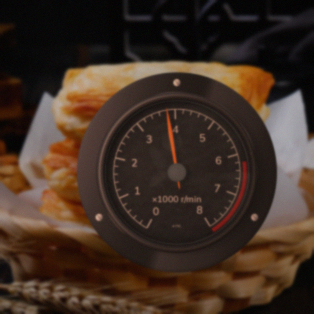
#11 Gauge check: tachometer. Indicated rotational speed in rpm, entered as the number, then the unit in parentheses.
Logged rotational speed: 3800 (rpm)
